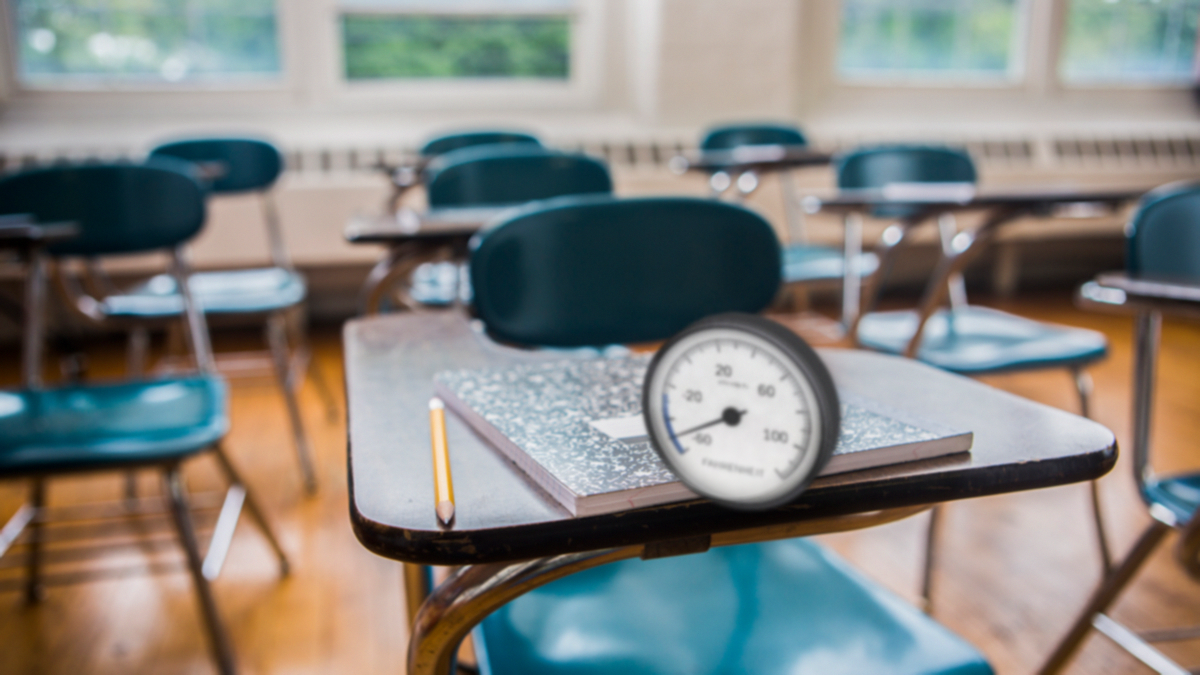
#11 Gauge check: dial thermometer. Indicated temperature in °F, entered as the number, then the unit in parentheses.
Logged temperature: -50 (°F)
